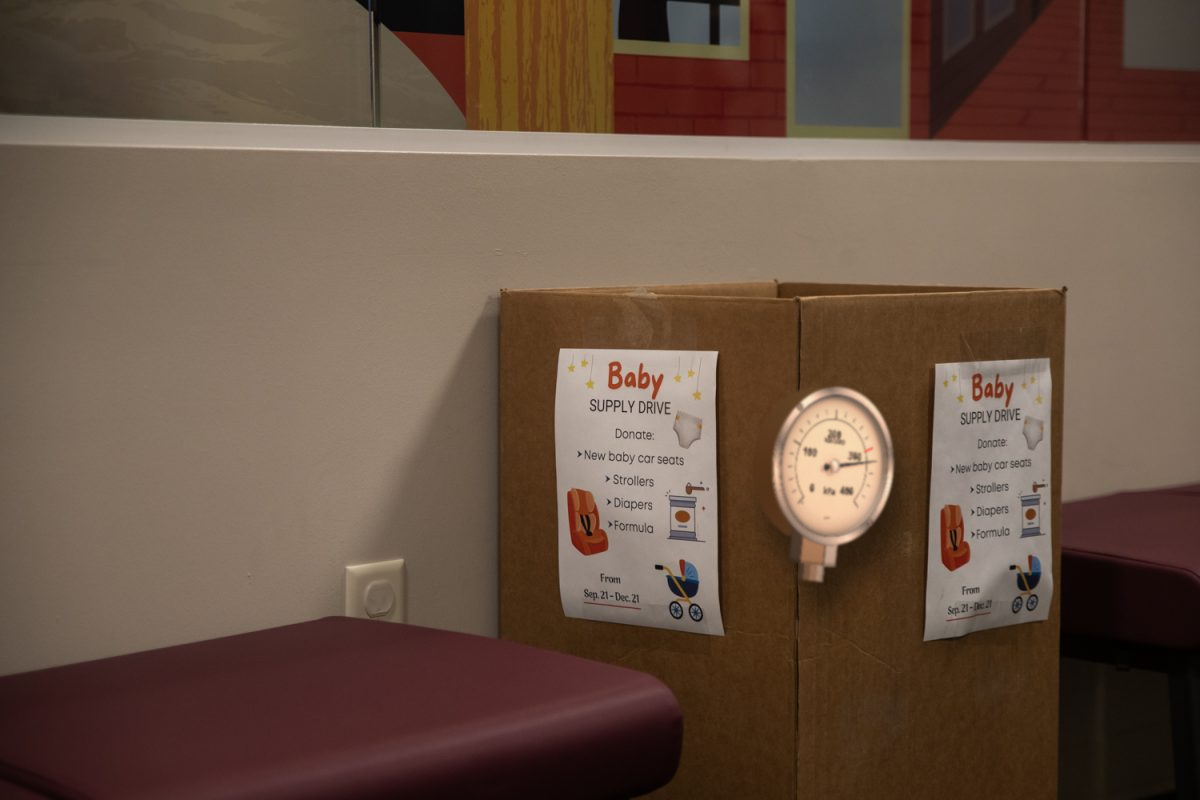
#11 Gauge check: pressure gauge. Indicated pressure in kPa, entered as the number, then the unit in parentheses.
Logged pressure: 320 (kPa)
